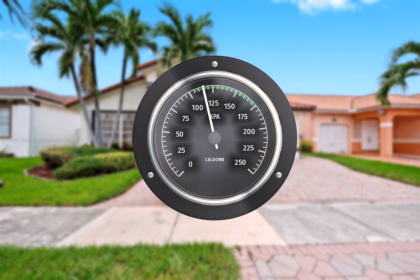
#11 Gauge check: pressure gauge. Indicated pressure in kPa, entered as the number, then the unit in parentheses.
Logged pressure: 115 (kPa)
